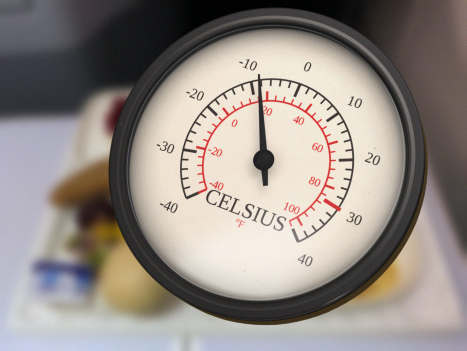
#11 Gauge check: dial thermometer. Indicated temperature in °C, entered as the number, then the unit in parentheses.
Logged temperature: -8 (°C)
